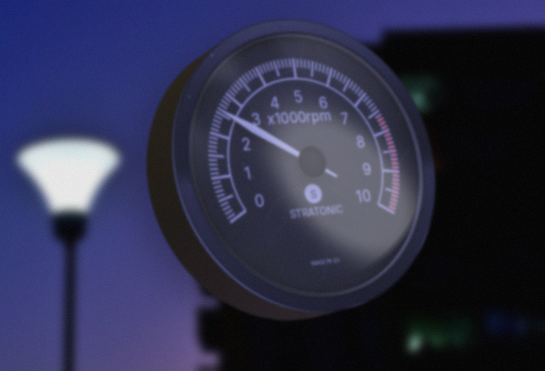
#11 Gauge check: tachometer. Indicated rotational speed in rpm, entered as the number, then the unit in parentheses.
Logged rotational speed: 2500 (rpm)
